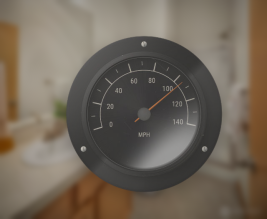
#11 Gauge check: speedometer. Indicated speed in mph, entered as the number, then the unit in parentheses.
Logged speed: 105 (mph)
